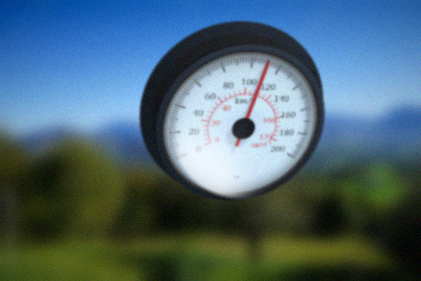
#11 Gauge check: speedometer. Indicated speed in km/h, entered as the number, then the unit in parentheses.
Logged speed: 110 (km/h)
